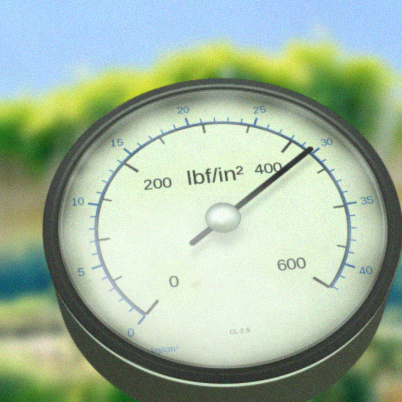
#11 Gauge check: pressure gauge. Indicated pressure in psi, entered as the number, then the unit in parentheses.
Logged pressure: 425 (psi)
